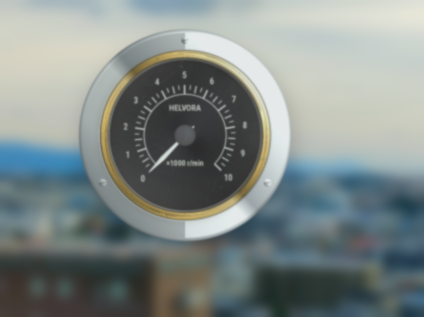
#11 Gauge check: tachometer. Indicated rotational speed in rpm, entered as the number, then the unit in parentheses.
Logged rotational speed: 0 (rpm)
